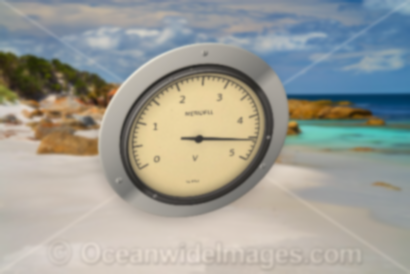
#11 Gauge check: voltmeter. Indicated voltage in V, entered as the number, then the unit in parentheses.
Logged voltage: 4.5 (V)
